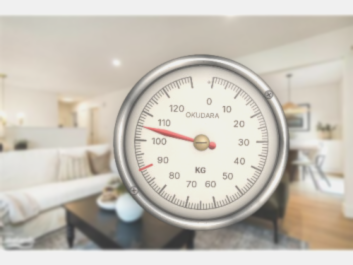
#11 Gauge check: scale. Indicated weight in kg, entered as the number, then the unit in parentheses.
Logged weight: 105 (kg)
